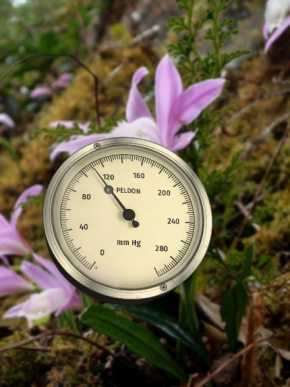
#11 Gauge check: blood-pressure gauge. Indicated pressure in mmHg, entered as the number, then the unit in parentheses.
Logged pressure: 110 (mmHg)
